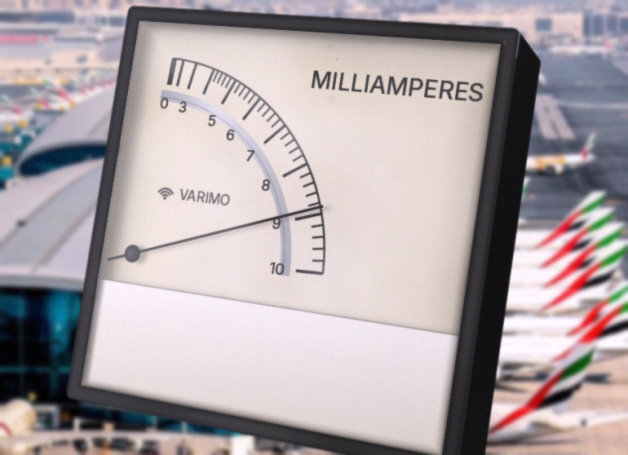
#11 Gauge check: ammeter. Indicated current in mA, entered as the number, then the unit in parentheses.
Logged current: 8.9 (mA)
